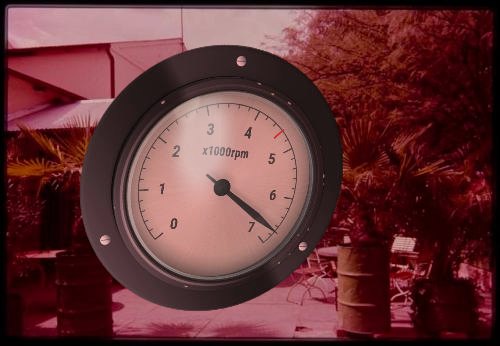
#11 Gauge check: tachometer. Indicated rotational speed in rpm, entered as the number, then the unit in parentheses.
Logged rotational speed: 6700 (rpm)
